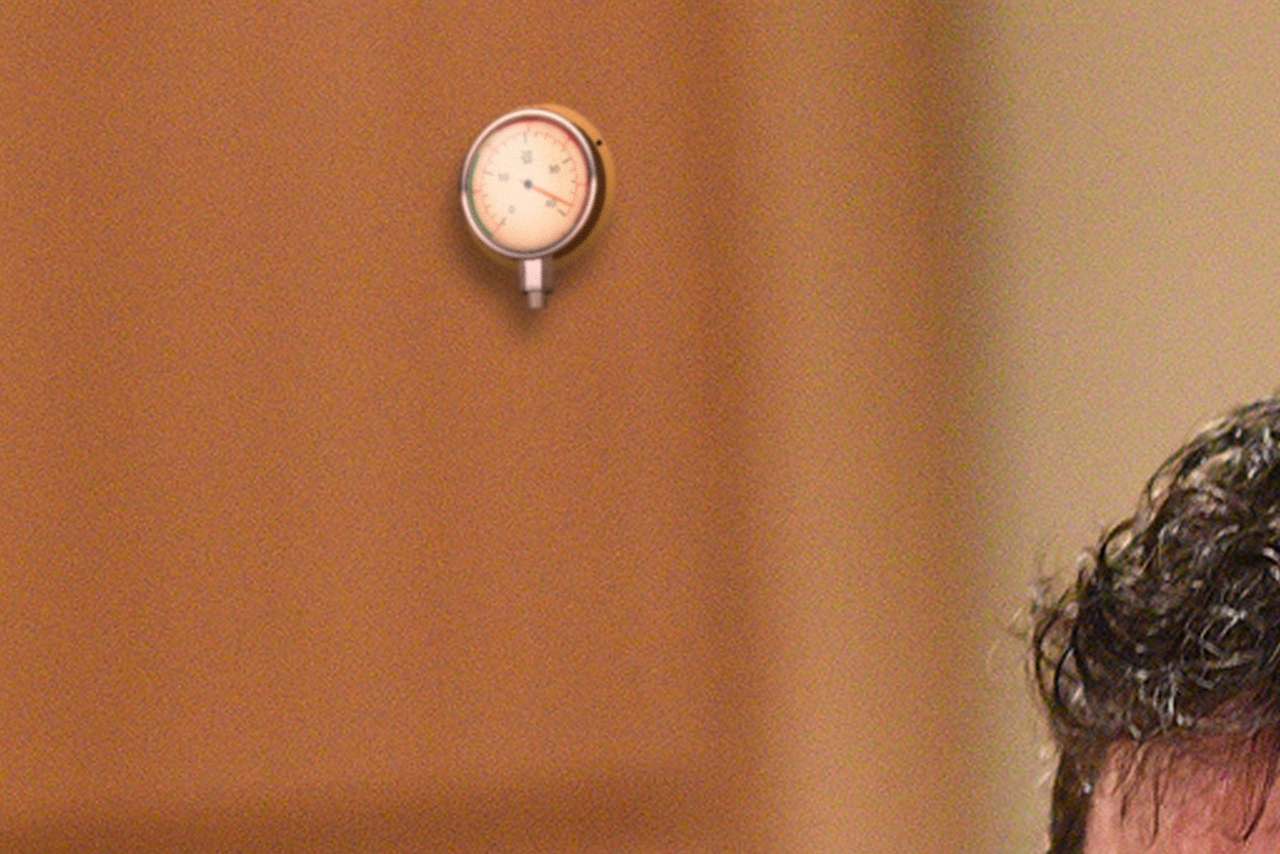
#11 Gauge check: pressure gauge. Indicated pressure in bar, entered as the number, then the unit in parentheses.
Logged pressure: 38 (bar)
